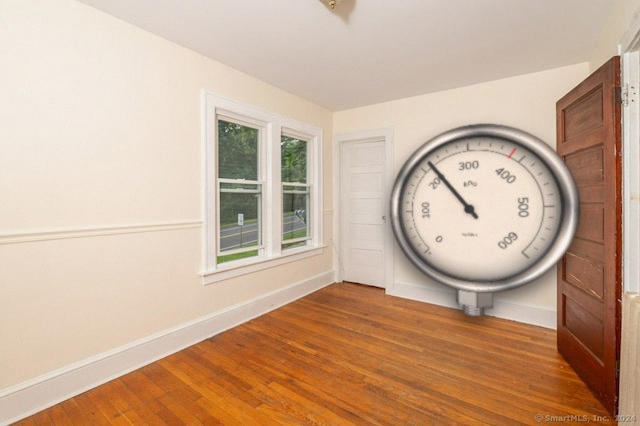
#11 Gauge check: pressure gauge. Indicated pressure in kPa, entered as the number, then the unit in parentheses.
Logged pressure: 220 (kPa)
